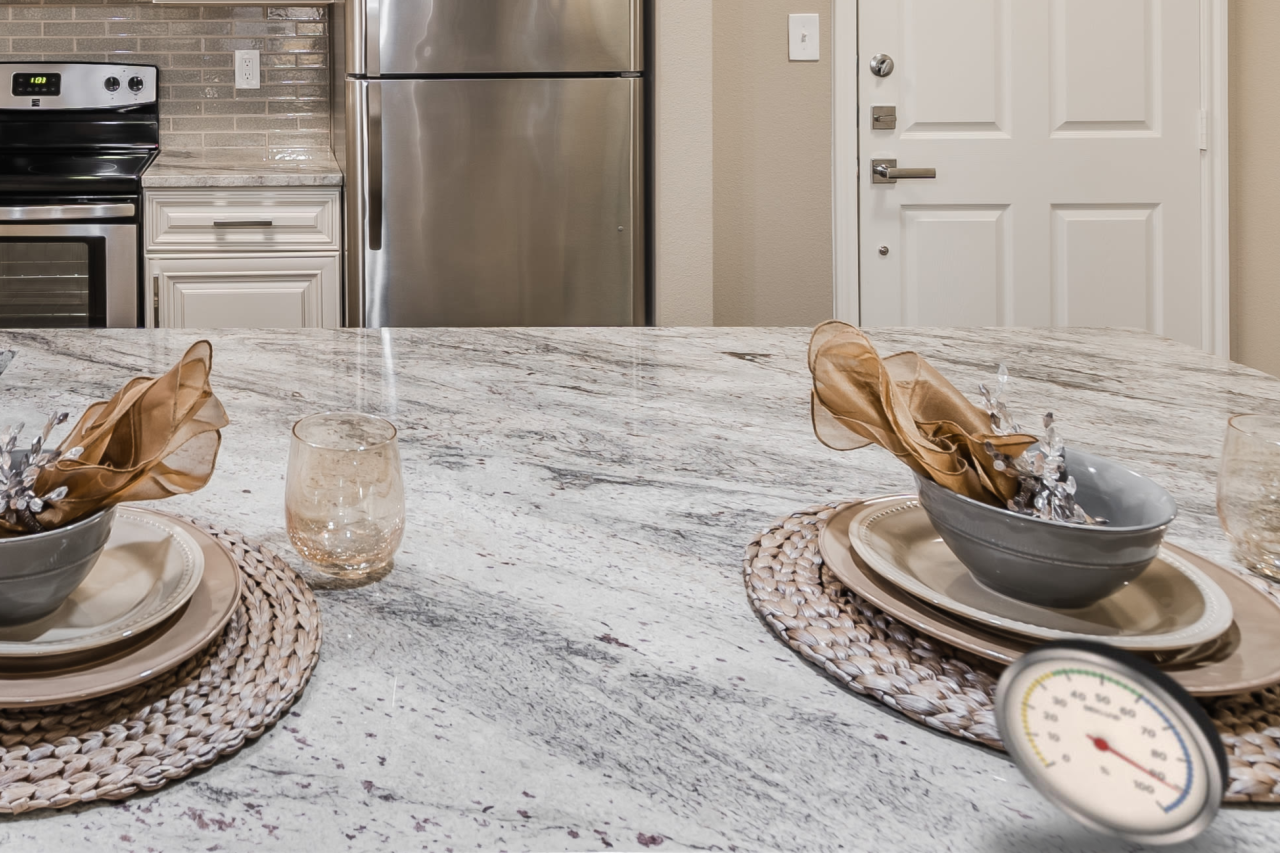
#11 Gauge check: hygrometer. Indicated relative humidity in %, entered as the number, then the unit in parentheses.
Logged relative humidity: 90 (%)
